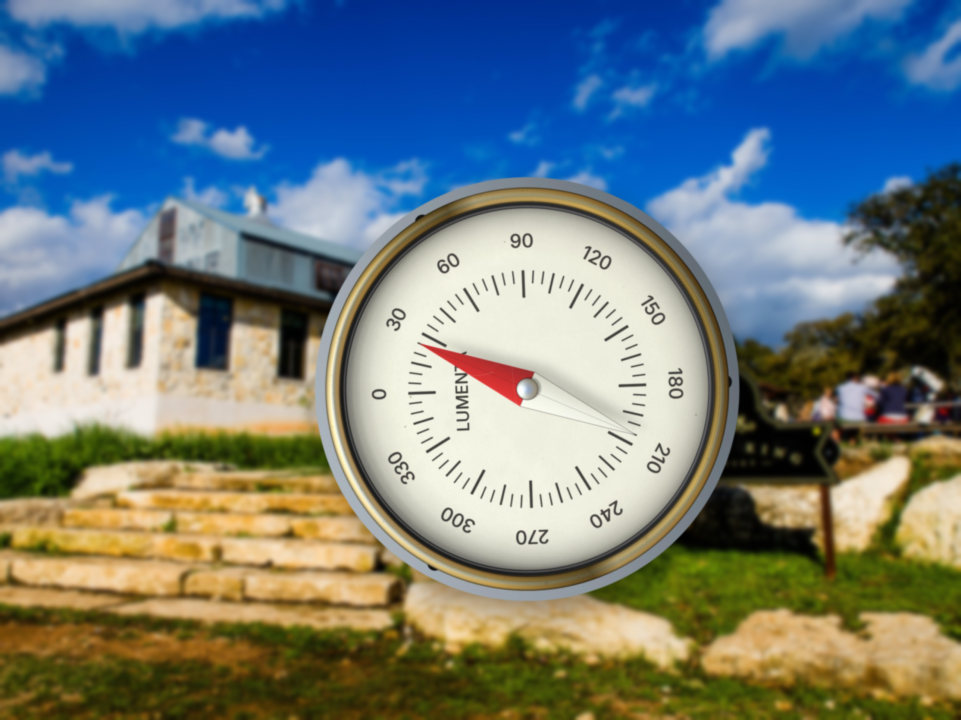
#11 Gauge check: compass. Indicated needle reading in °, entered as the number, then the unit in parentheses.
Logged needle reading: 25 (°)
